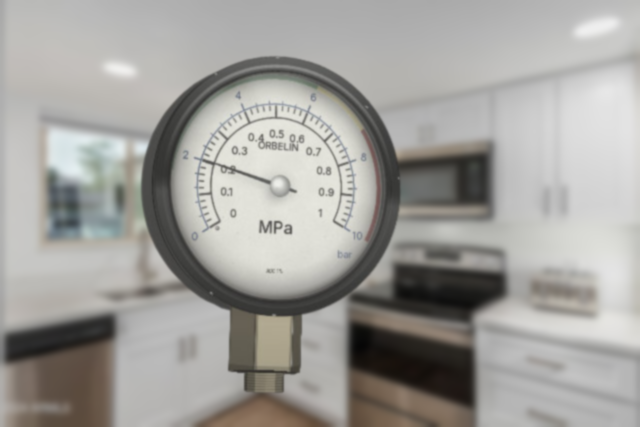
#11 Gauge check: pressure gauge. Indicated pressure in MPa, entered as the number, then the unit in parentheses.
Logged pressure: 0.2 (MPa)
